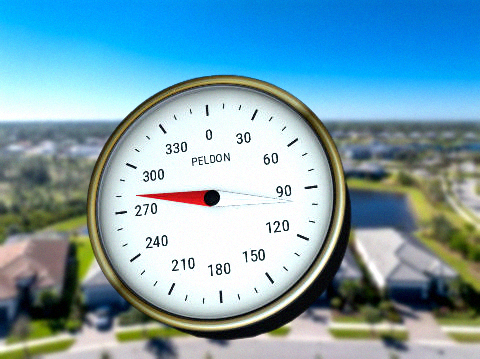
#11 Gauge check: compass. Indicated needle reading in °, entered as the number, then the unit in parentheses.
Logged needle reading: 280 (°)
